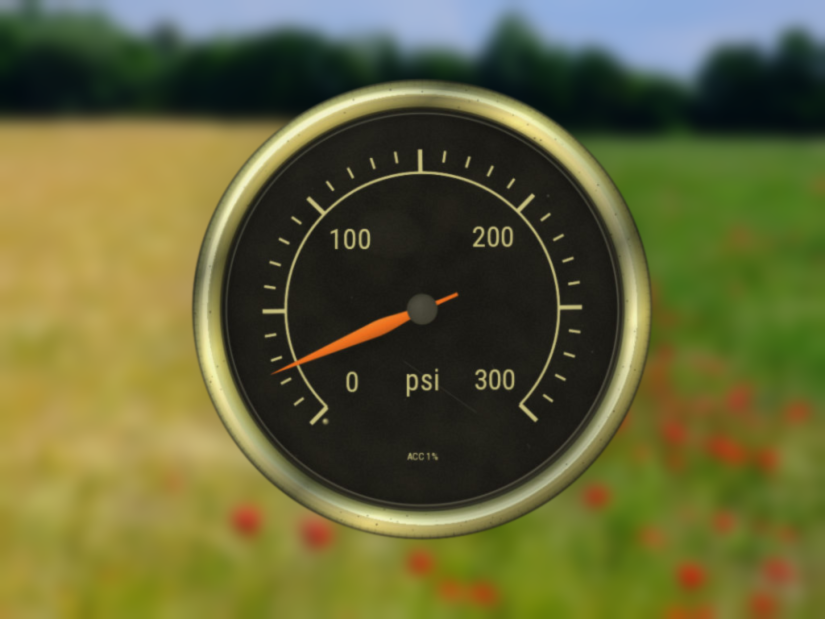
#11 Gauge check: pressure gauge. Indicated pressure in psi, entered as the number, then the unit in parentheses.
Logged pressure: 25 (psi)
